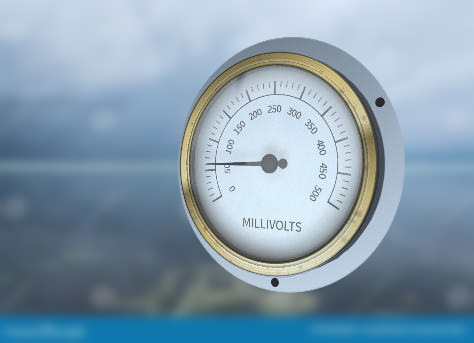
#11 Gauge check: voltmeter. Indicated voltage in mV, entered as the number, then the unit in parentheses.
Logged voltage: 60 (mV)
